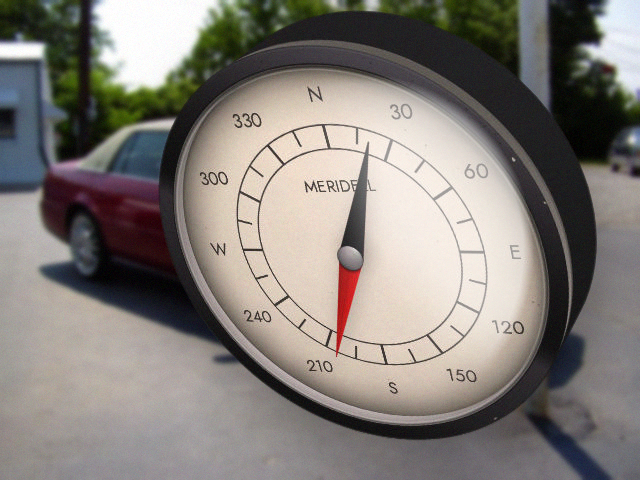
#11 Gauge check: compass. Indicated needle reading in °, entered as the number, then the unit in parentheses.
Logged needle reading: 202.5 (°)
